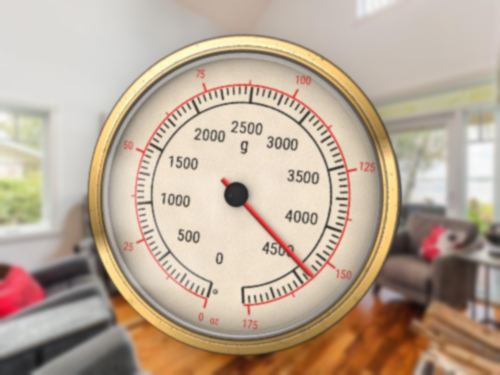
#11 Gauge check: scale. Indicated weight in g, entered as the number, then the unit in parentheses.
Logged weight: 4400 (g)
